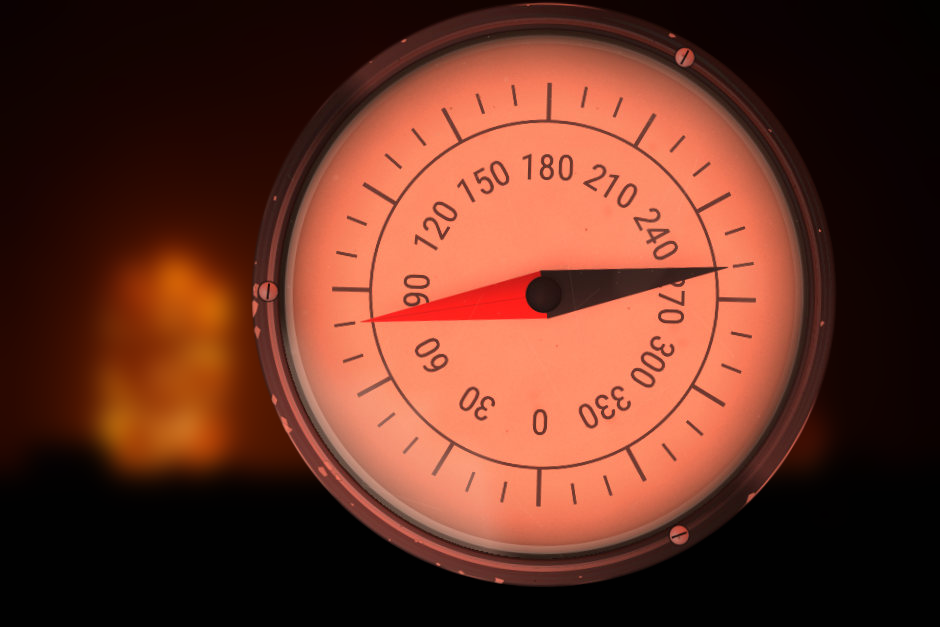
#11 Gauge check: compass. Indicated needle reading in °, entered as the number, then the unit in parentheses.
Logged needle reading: 80 (°)
